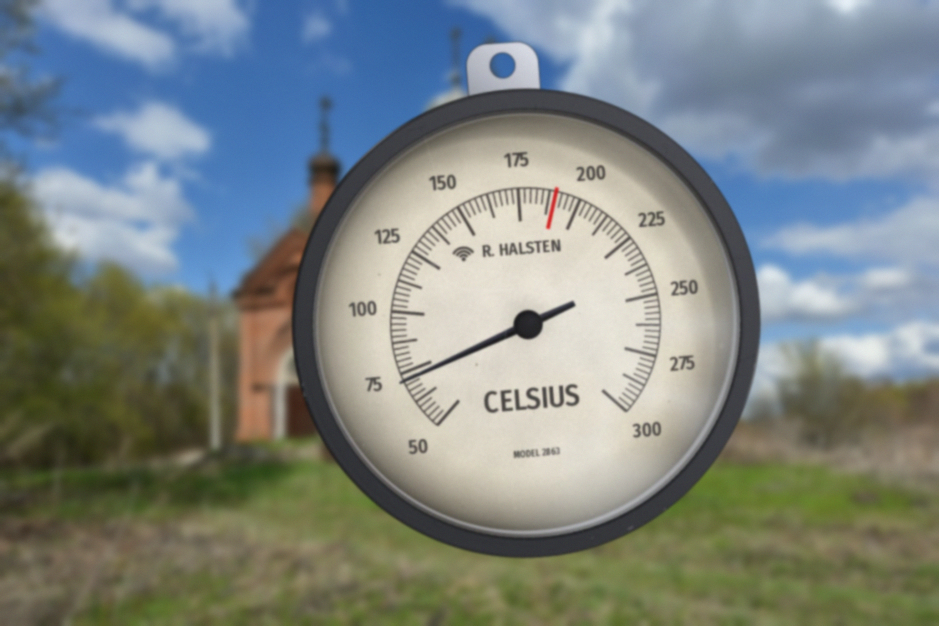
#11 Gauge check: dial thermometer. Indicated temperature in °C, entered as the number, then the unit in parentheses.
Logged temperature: 72.5 (°C)
